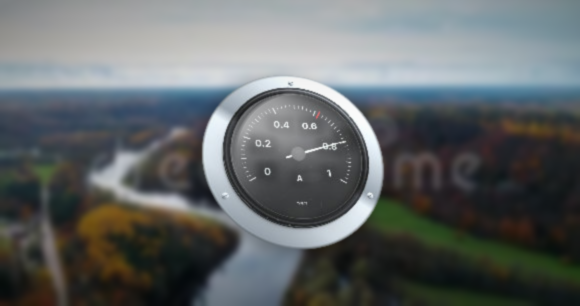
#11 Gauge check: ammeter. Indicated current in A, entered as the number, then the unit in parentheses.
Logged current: 0.8 (A)
